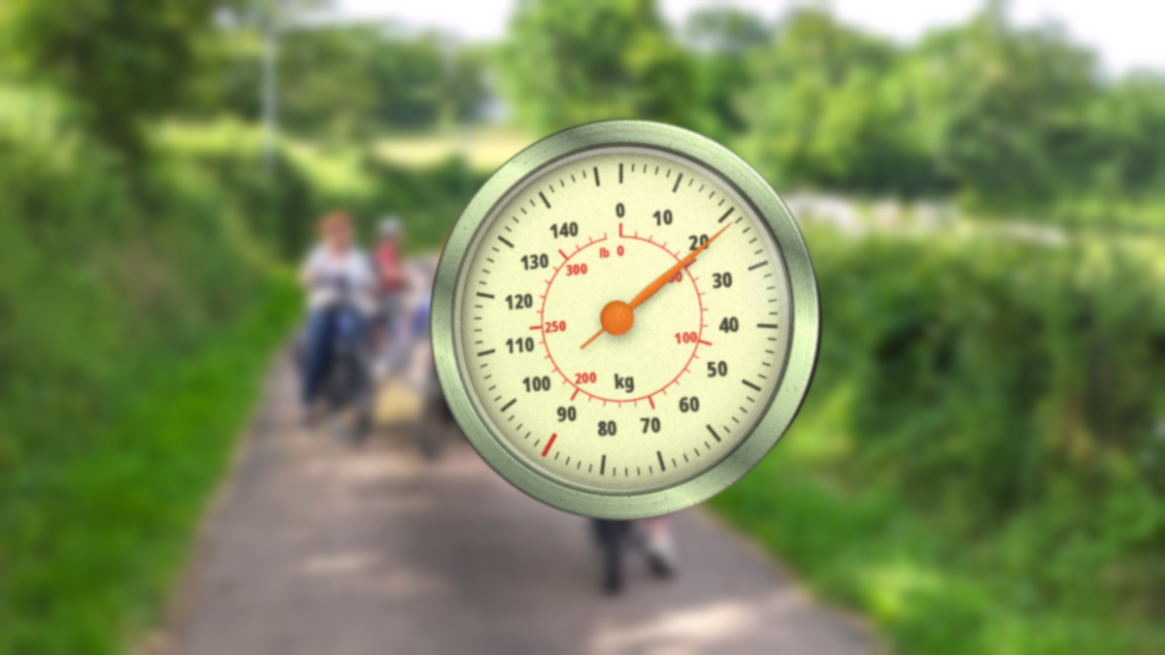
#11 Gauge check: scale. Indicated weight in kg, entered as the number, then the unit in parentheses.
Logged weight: 22 (kg)
